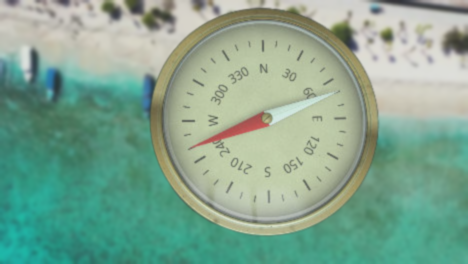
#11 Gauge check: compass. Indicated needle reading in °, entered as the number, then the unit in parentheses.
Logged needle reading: 250 (°)
